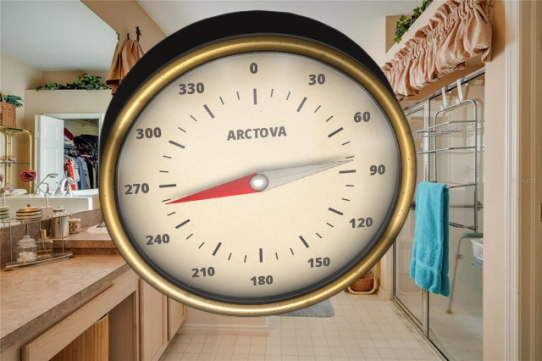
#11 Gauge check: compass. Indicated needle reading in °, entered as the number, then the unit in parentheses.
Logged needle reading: 260 (°)
